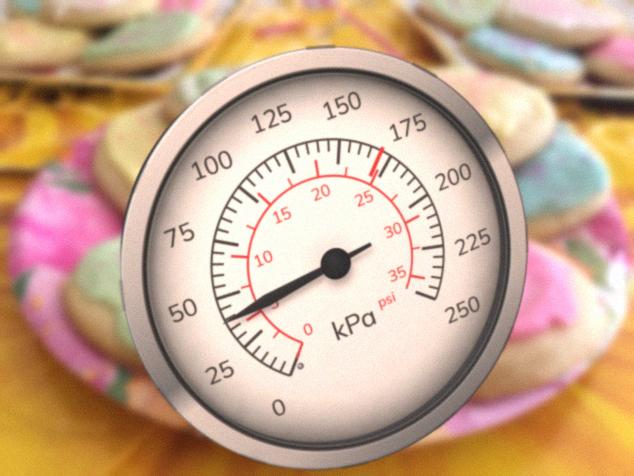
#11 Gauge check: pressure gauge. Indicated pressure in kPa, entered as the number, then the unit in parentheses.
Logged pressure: 40 (kPa)
